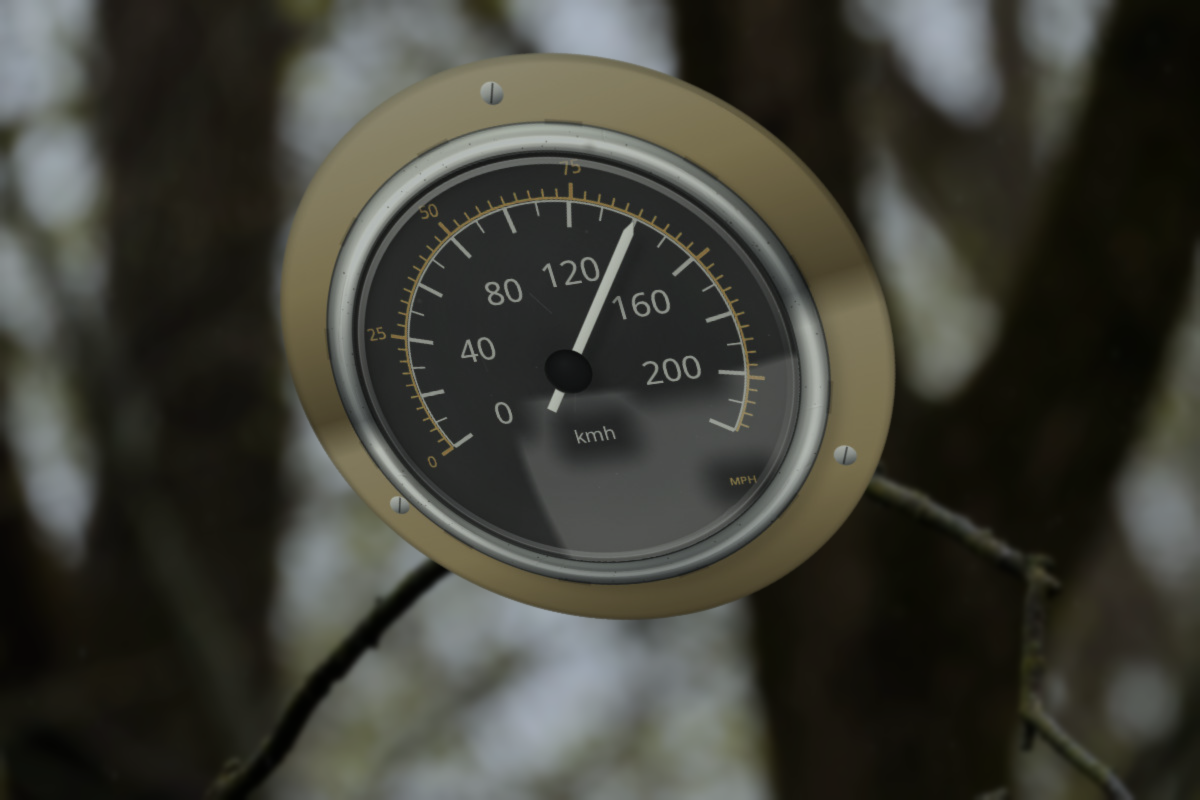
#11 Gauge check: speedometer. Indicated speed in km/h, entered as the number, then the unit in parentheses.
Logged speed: 140 (km/h)
